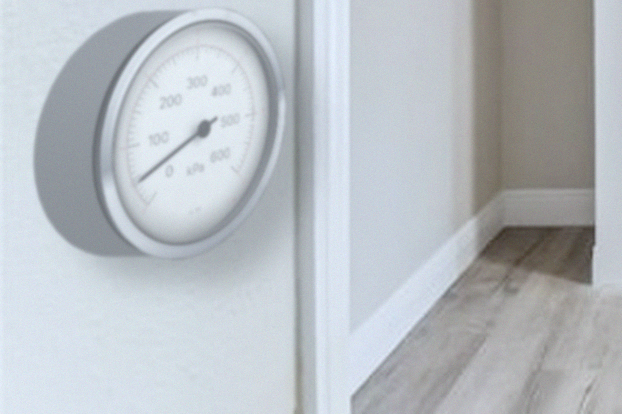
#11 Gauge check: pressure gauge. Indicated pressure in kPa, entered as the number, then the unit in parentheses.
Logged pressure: 50 (kPa)
